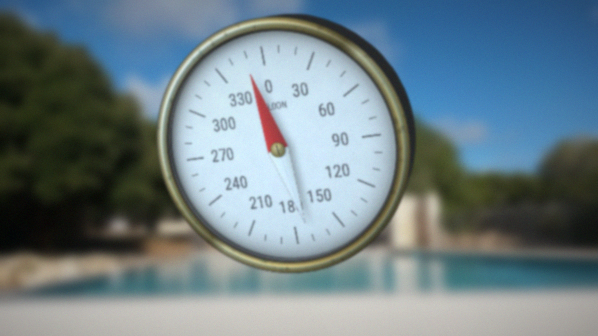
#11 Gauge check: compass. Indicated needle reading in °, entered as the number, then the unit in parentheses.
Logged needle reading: 350 (°)
